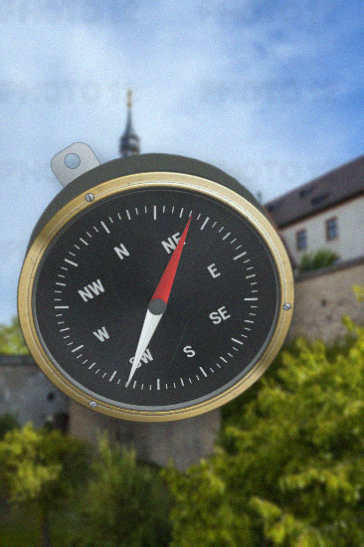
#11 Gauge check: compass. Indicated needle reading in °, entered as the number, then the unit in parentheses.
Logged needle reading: 50 (°)
